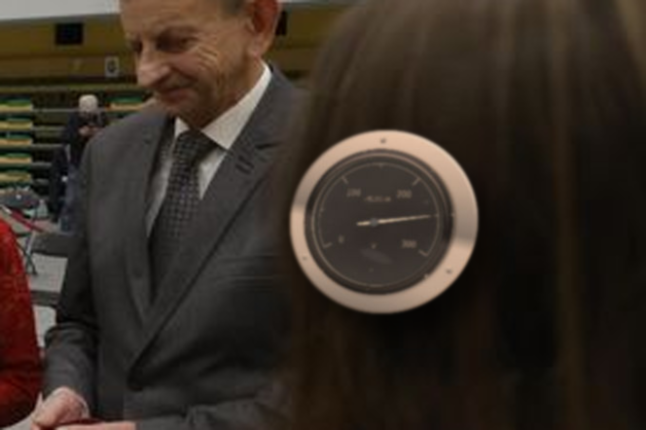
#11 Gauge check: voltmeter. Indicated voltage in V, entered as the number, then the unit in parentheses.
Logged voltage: 250 (V)
